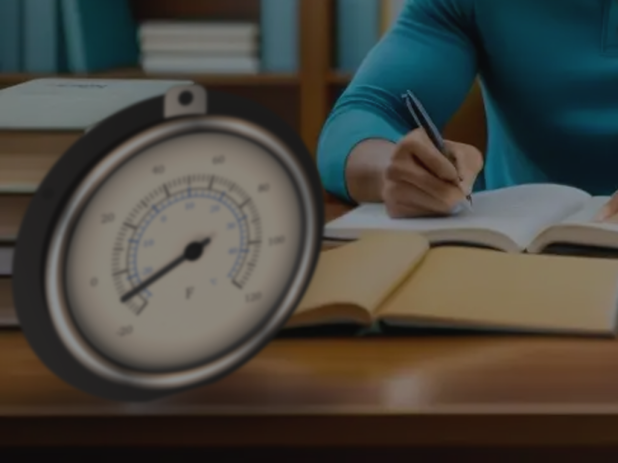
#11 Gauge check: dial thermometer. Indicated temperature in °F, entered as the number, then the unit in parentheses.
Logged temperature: -10 (°F)
